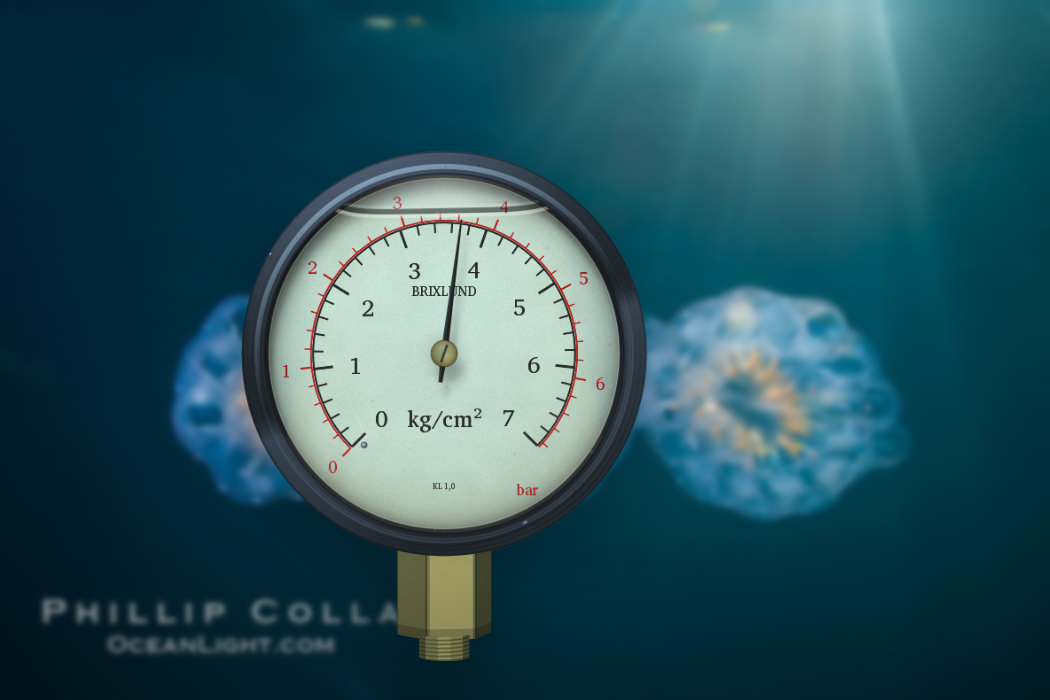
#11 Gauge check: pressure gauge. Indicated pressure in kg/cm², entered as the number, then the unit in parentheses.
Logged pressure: 3.7 (kg/cm²)
